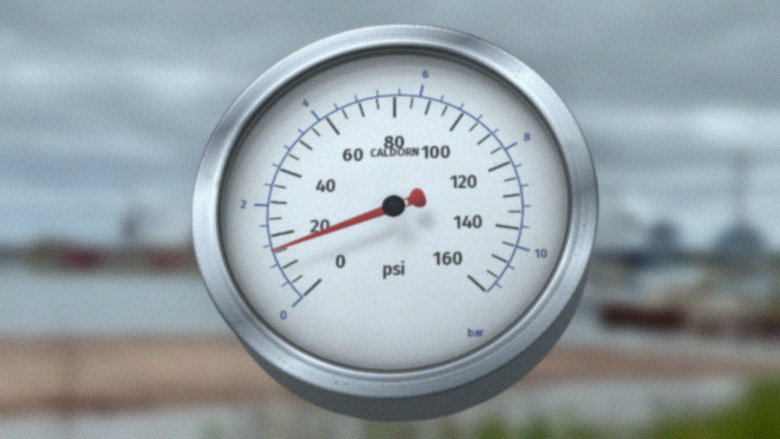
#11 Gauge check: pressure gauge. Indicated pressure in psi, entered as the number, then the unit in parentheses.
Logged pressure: 15 (psi)
